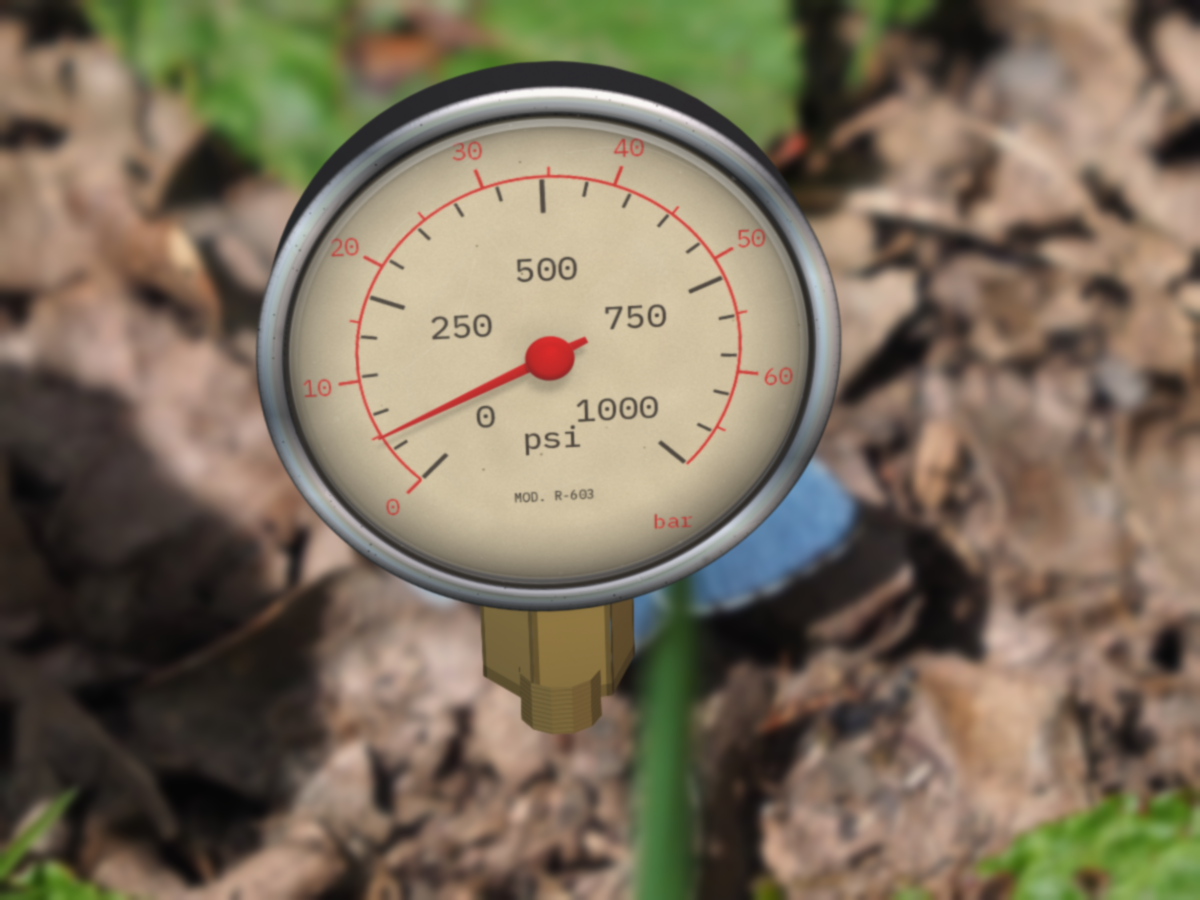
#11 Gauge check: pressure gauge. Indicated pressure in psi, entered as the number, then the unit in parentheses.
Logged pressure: 75 (psi)
